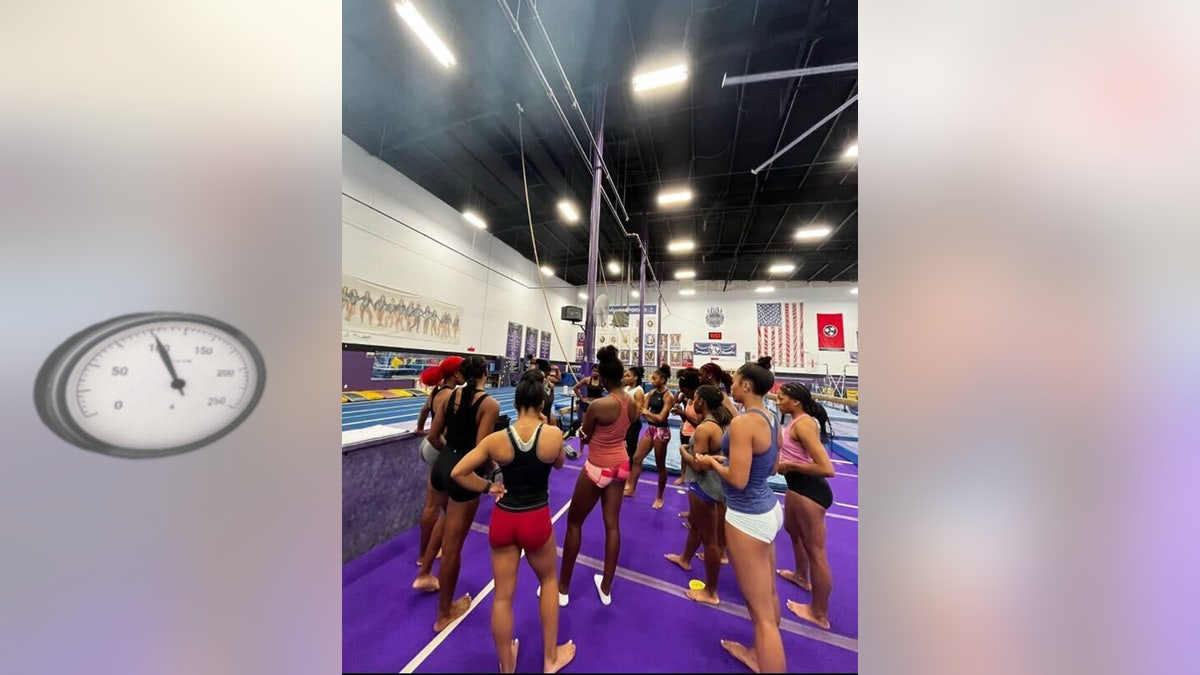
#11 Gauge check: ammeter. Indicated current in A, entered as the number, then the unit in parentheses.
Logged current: 100 (A)
